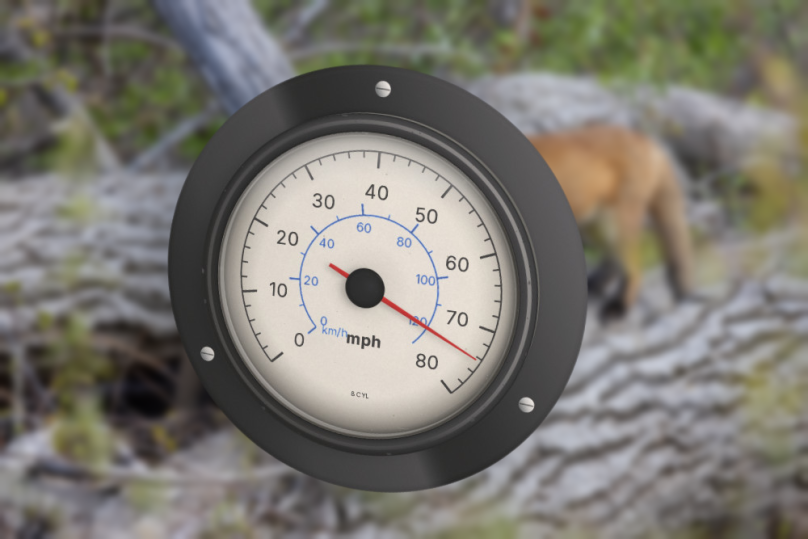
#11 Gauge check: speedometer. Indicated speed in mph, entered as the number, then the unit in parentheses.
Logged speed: 74 (mph)
